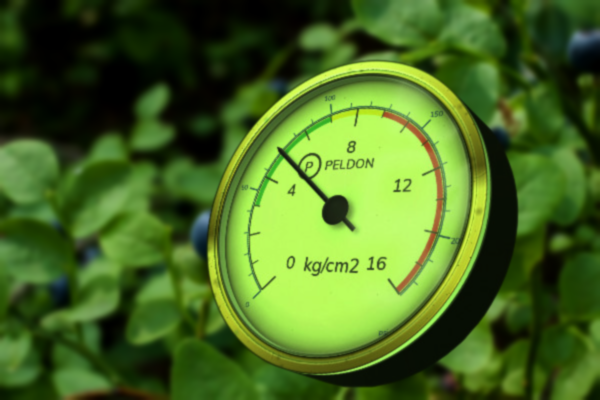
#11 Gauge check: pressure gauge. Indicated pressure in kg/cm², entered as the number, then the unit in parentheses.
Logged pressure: 5 (kg/cm²)
